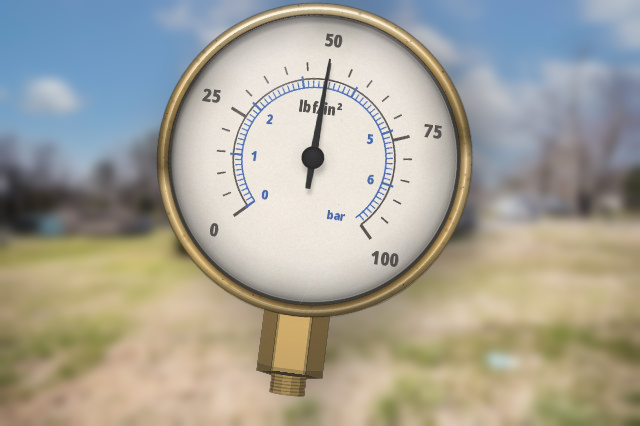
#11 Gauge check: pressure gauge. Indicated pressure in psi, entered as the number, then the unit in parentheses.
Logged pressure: 50 (psi)
